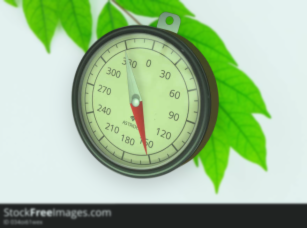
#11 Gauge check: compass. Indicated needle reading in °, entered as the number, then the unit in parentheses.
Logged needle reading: 150 (°)
